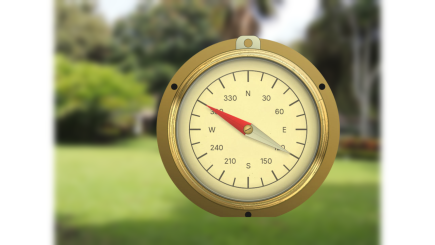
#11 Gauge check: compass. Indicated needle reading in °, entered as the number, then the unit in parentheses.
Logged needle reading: 300 (°)
